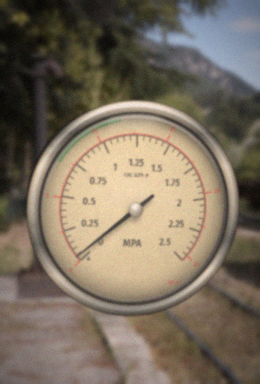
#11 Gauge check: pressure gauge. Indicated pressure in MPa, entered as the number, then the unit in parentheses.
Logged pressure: 0.05 (MPa)
